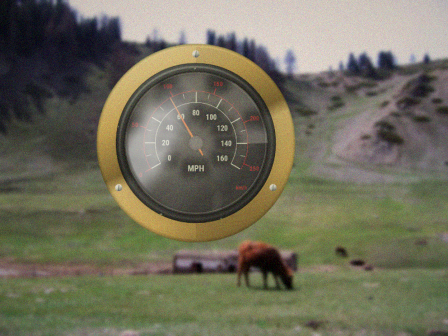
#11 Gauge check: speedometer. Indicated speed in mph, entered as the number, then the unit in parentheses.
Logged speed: 60 (mph)
